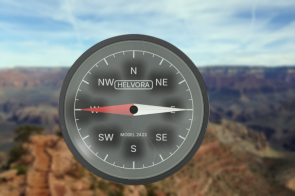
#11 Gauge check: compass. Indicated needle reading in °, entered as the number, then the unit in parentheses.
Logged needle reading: 270 (°)
